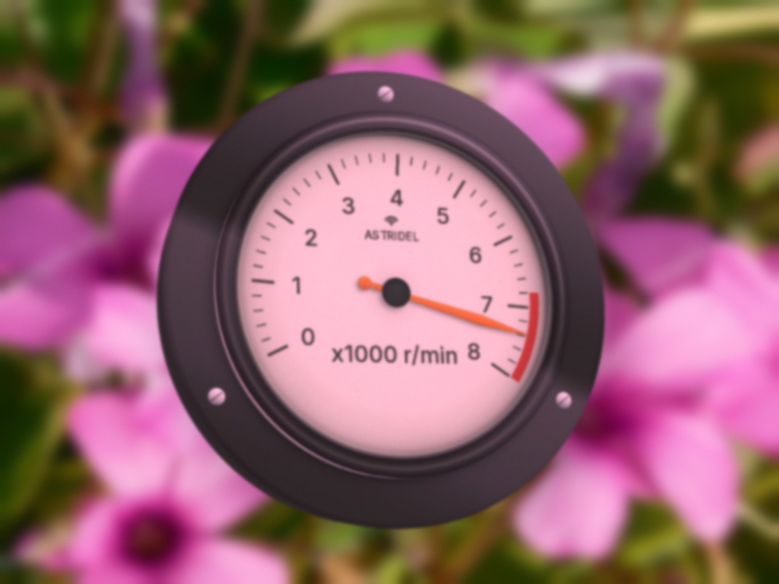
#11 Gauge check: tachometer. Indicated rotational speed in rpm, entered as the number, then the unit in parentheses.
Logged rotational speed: 7400 (rpm)
